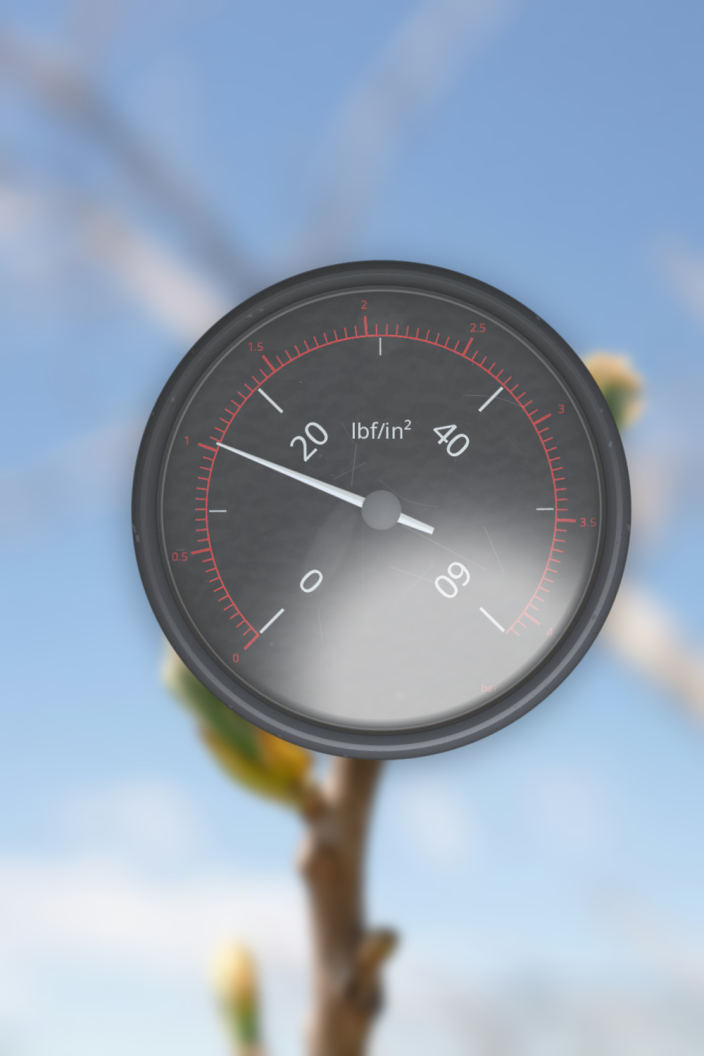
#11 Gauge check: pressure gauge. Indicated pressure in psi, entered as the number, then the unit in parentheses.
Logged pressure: 15 (psi)
